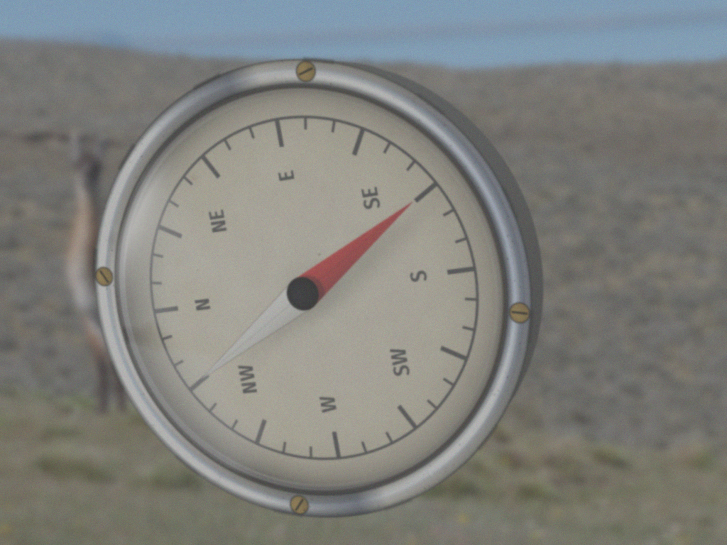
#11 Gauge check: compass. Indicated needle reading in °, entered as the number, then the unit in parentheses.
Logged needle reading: 150 (°)
